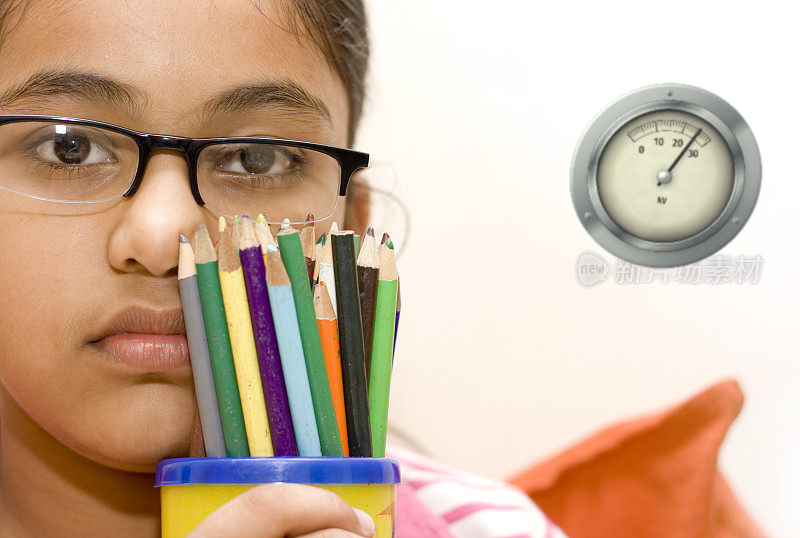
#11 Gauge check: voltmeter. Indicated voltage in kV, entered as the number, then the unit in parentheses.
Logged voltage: 25 (kV)
